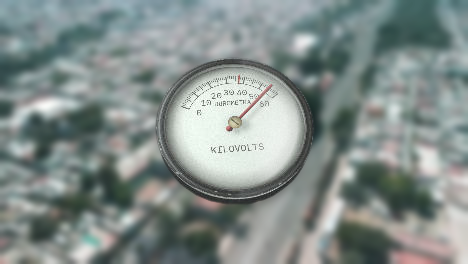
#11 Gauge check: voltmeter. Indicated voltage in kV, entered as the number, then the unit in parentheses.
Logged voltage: 55 (kV)
